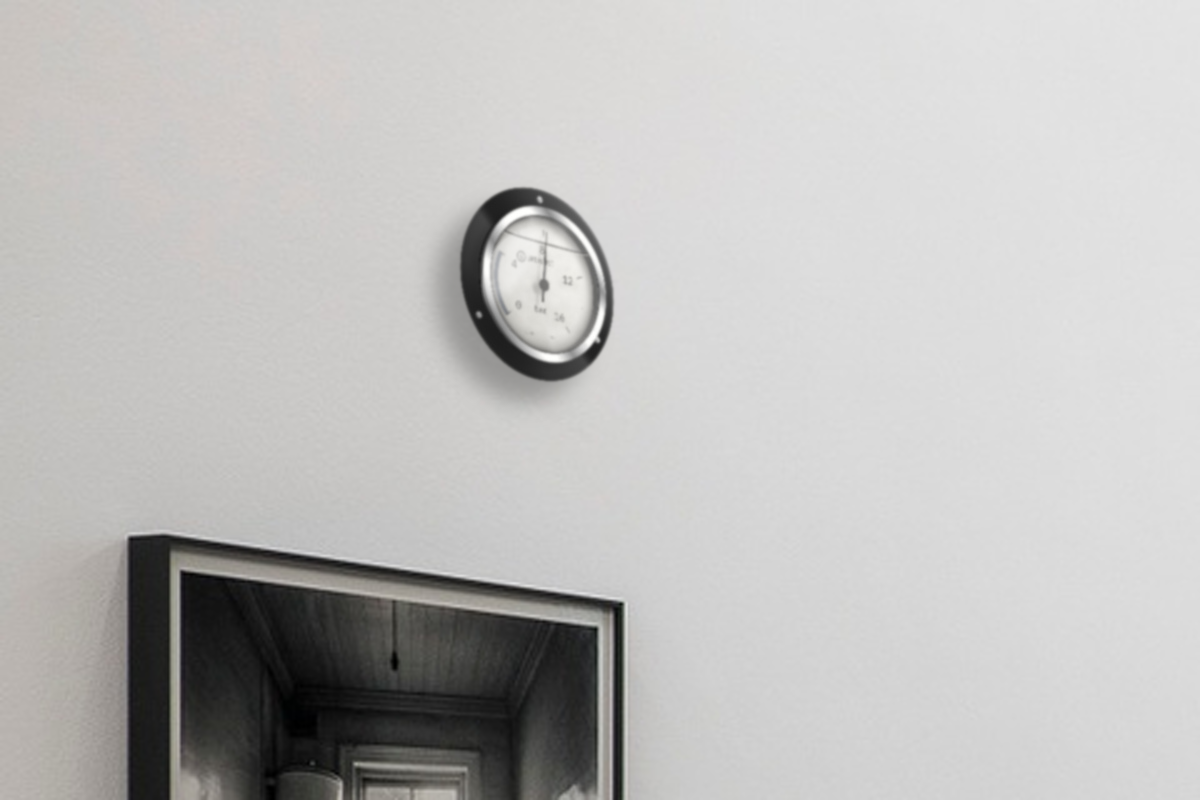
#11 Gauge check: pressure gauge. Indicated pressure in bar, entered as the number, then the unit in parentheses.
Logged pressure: 8 (bar)
